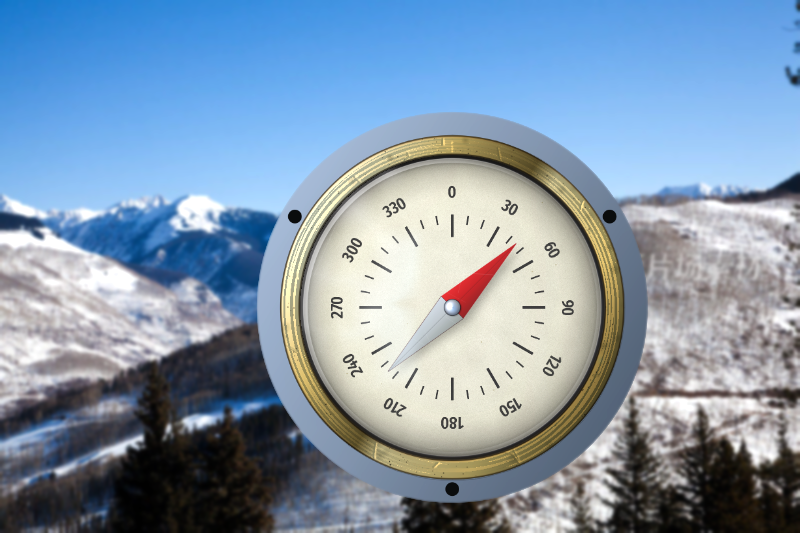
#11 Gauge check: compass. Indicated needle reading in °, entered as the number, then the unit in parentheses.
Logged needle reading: 45 (°)
